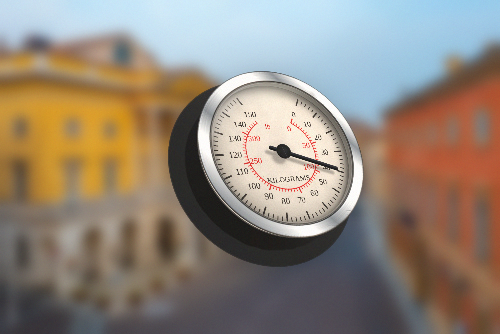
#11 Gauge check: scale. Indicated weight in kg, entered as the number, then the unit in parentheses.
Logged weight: 40 (kg)
